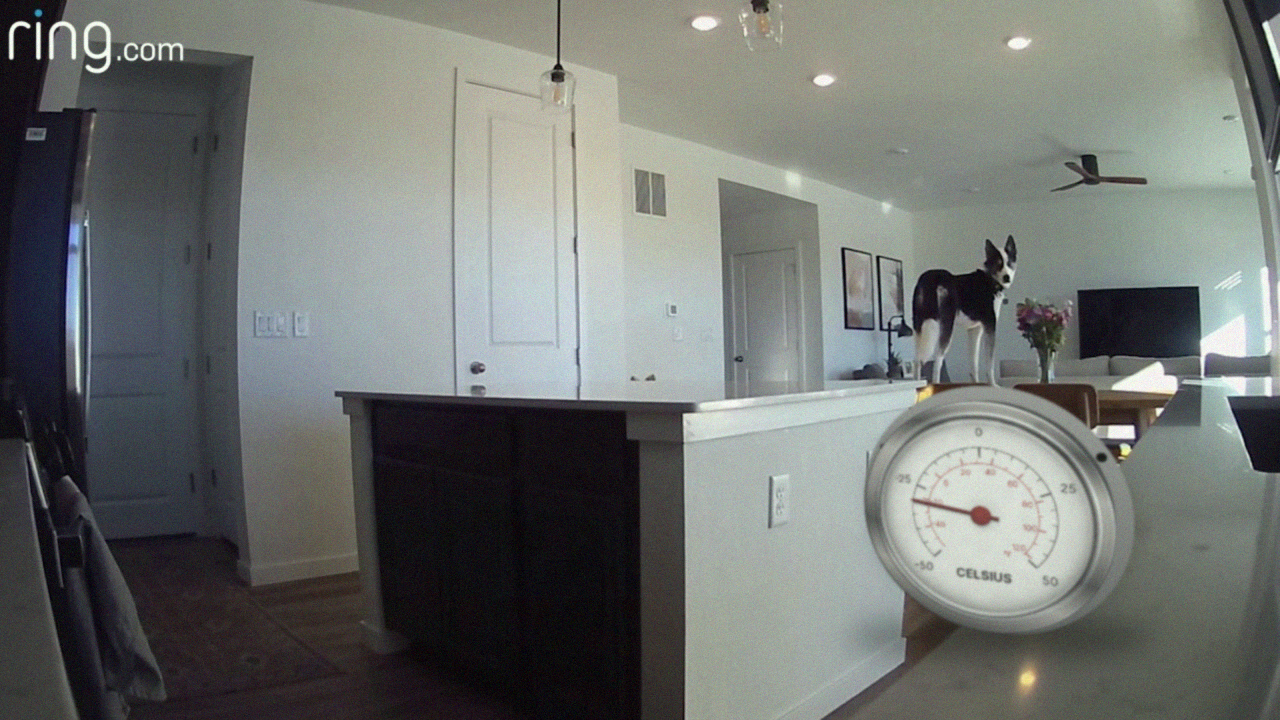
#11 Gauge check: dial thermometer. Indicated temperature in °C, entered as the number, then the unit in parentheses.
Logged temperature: -30 (°C)
